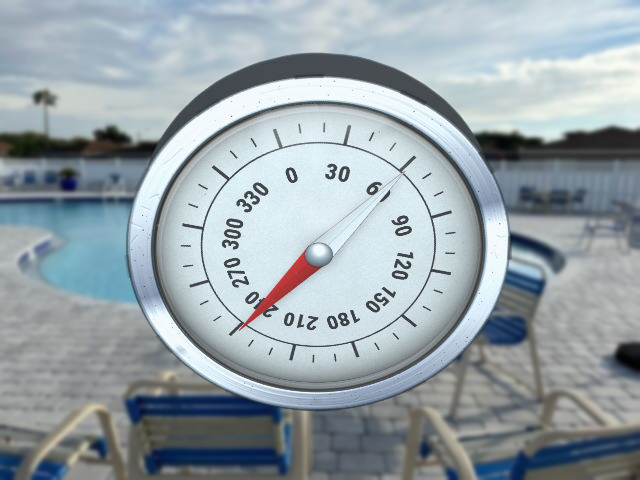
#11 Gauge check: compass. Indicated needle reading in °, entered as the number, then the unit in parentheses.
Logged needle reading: 240 (°)
